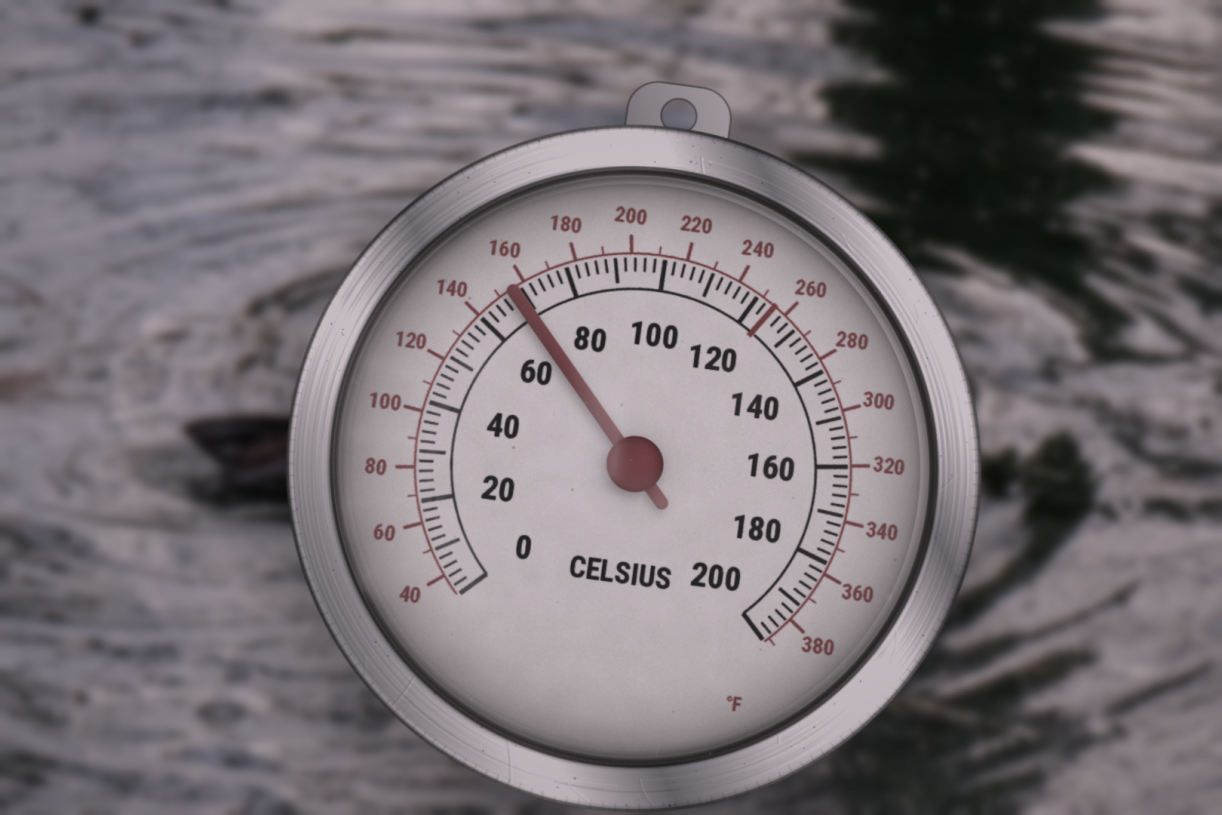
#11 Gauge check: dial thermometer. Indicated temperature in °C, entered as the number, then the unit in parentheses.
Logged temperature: 68 (°C)
